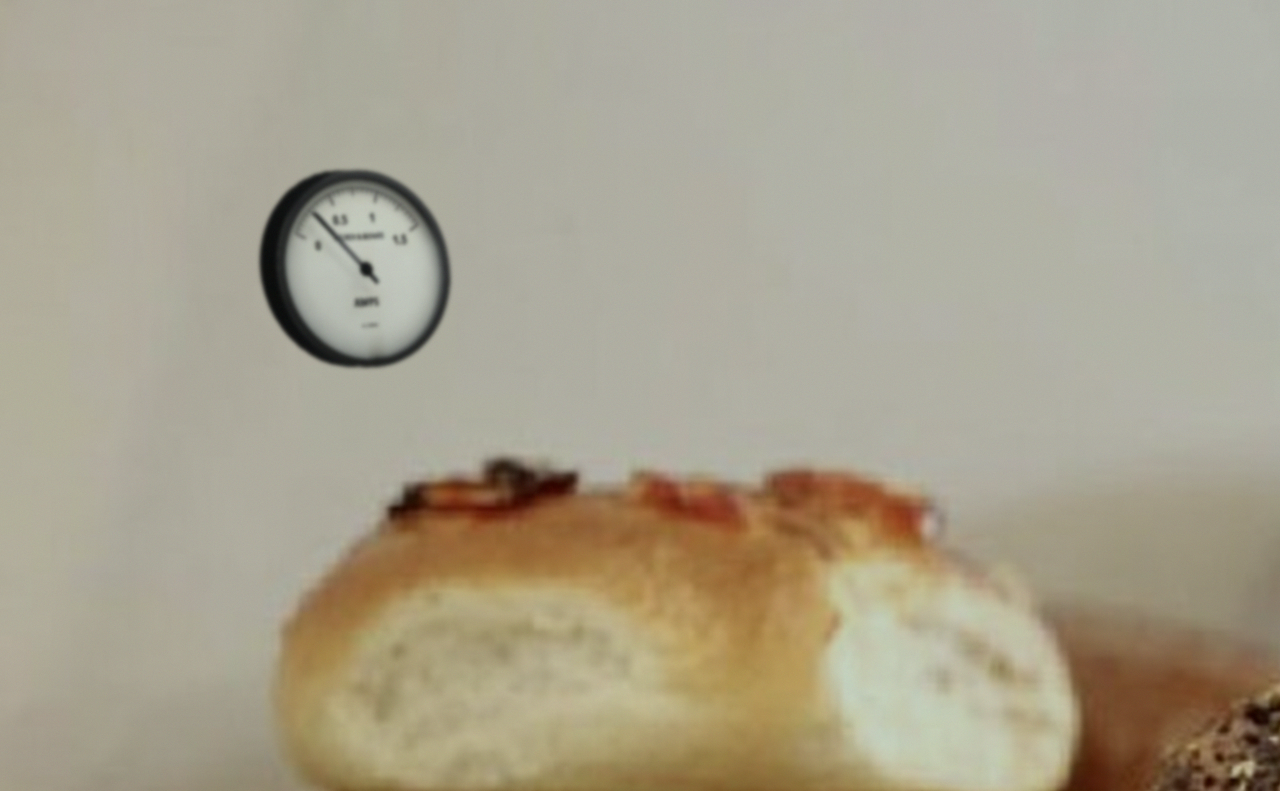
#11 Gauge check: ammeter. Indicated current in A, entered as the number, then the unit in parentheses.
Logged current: 0.25 (A)
